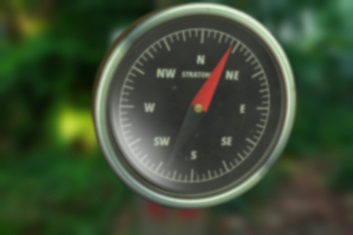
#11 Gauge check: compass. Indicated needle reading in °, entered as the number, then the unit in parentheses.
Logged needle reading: 25 (°)
